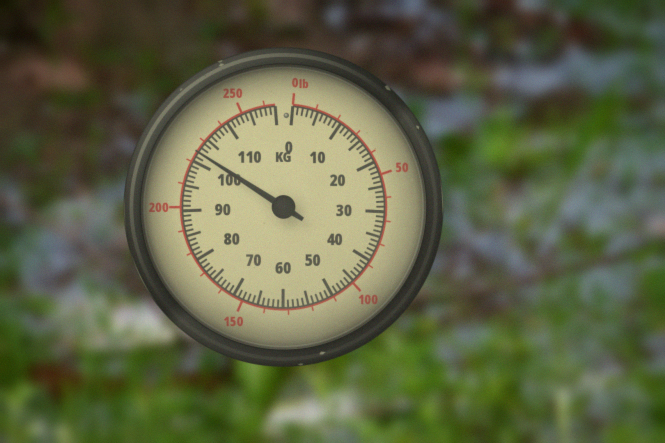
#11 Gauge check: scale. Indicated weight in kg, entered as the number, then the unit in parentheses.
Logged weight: 102 (kg)
